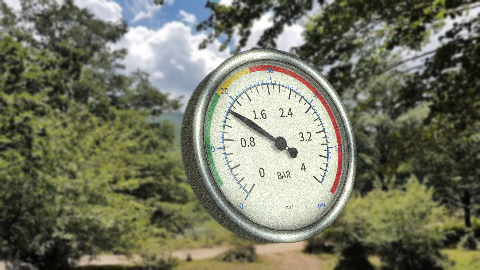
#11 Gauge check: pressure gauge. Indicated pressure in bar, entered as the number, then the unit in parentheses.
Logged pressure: 1.2 (bar)
